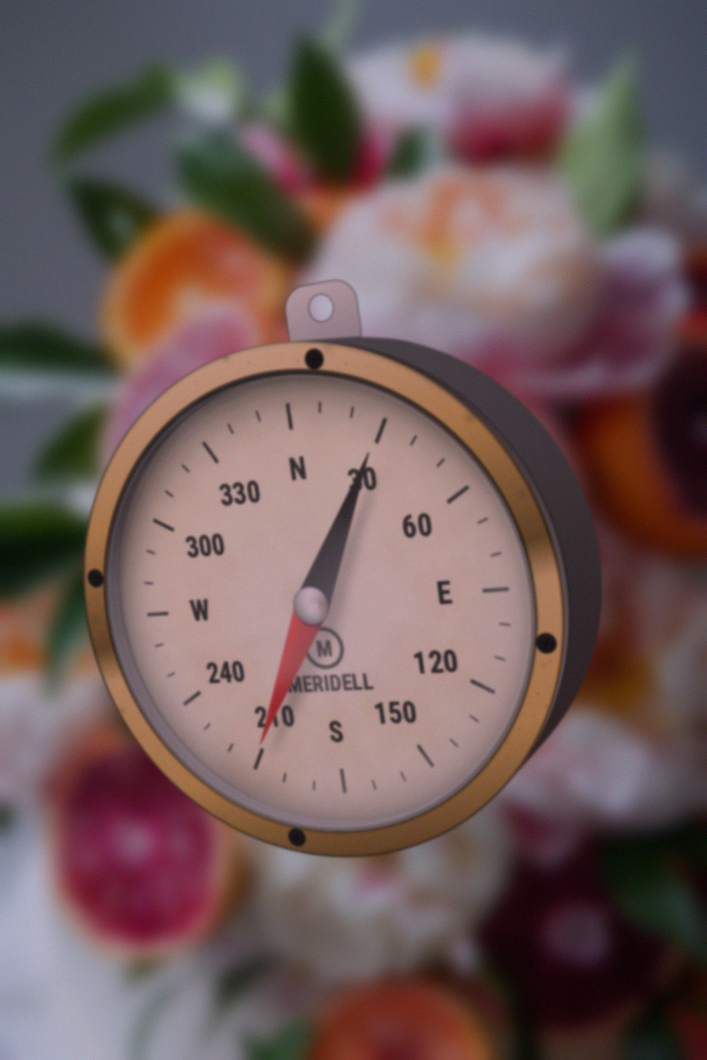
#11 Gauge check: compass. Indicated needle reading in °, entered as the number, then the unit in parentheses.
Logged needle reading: 210 (°)
